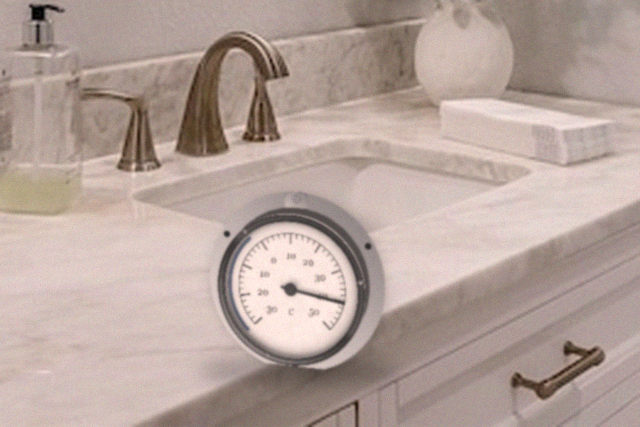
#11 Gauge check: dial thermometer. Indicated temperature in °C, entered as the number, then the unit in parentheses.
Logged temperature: 40 (°C)
